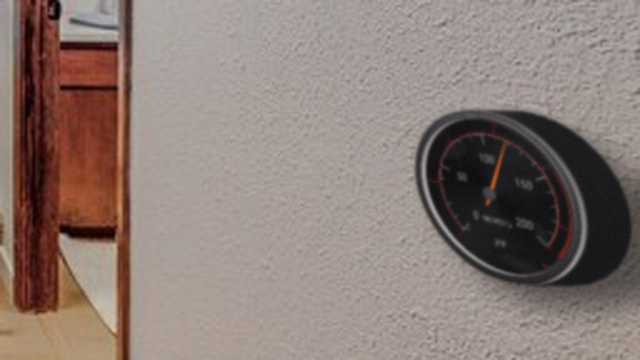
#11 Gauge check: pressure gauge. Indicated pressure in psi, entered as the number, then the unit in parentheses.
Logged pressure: 120 (psi)
